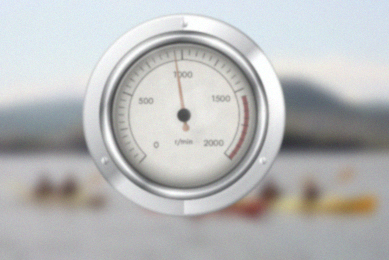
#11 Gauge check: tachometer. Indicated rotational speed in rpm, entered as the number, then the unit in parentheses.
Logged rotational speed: 950 (rpm)
